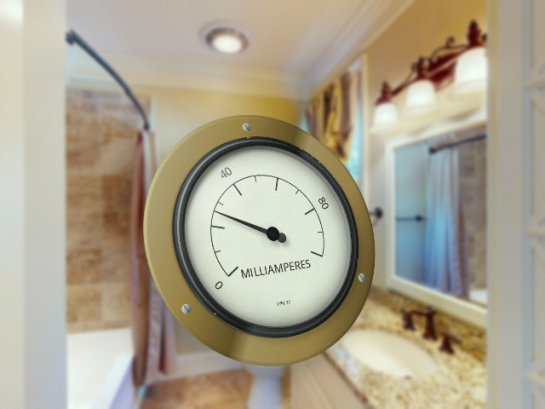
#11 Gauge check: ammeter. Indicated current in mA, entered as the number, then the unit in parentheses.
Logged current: 25 (mA)
